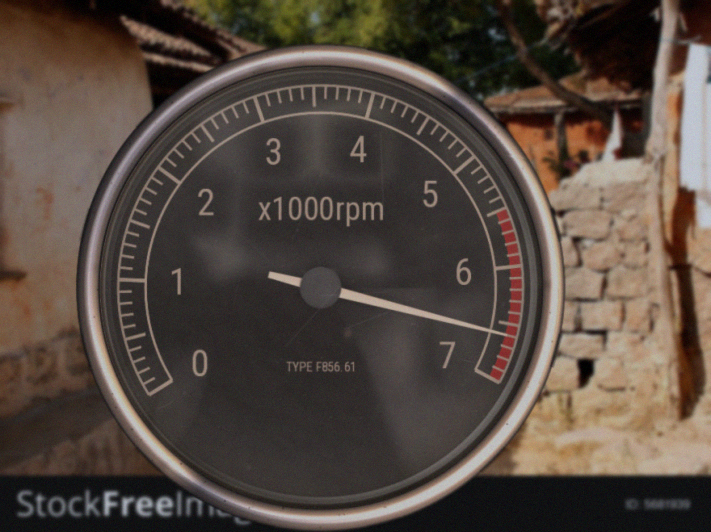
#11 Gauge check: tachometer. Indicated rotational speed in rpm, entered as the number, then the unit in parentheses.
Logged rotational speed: 6600 (rpm)
